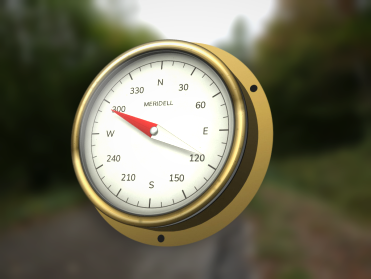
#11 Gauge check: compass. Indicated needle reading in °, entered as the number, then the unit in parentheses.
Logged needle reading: 295 (°)
